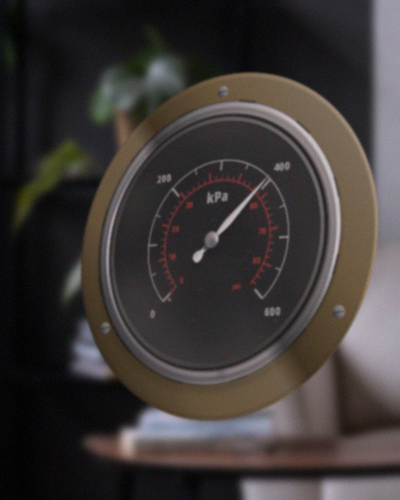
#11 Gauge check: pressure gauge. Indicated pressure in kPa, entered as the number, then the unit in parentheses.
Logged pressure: 400 (kPa)
